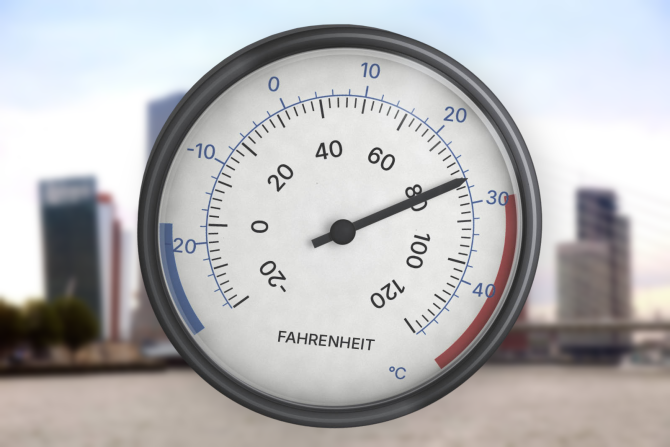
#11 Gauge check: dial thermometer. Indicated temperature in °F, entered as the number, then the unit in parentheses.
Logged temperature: 80 (°F)
